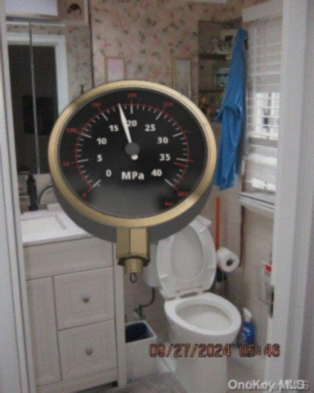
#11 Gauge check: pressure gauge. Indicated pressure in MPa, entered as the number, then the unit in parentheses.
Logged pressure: 18 (MPa)
